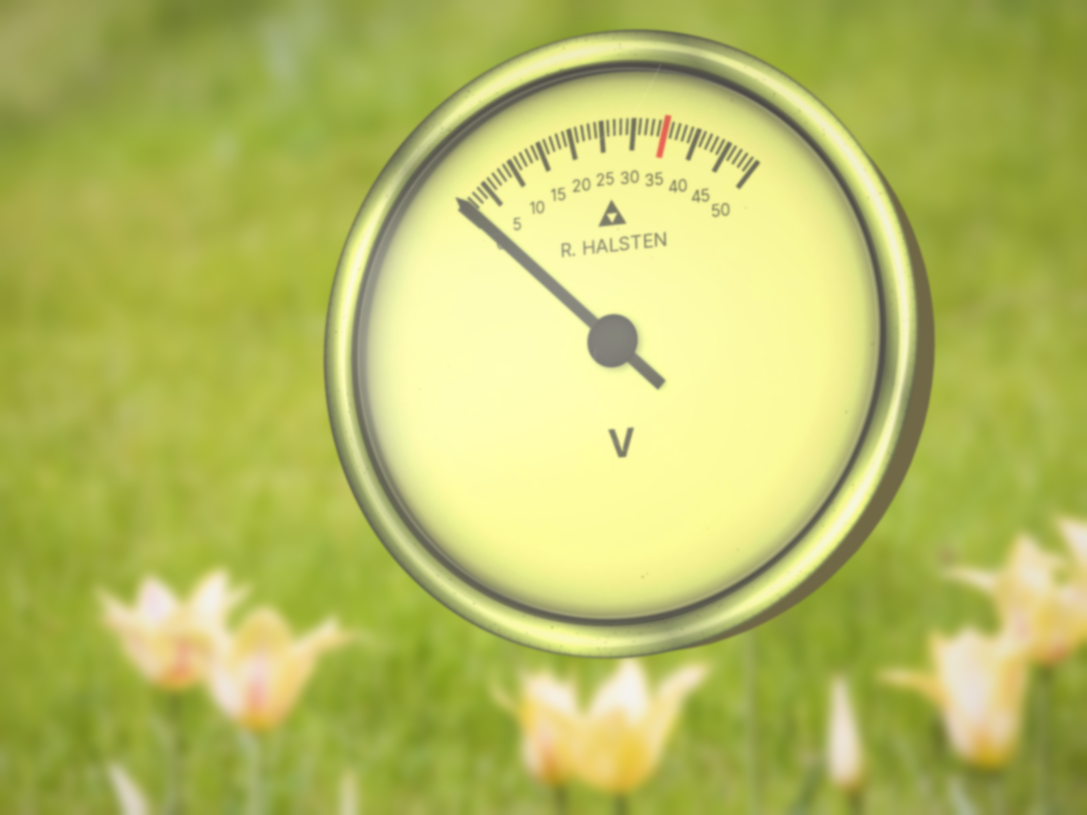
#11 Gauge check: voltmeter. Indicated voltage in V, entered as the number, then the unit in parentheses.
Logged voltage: 1 (V)
